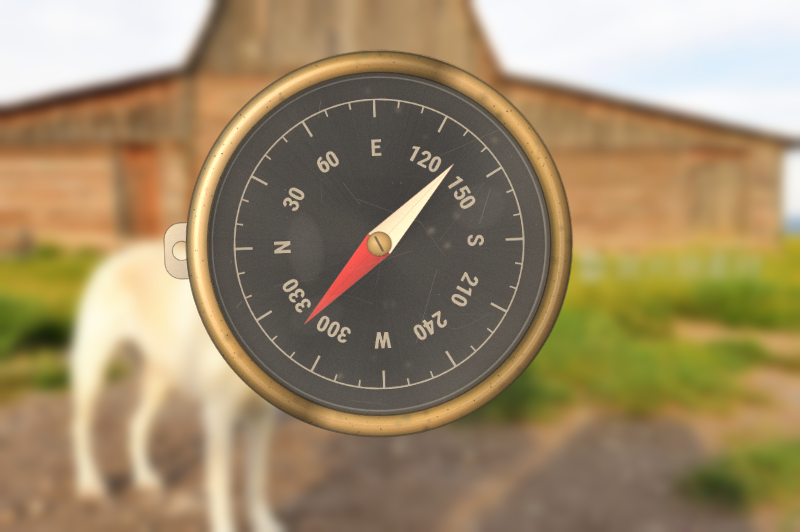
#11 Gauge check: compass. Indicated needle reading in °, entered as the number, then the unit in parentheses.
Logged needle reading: 315 (°)
